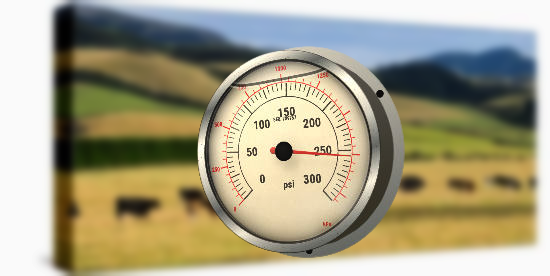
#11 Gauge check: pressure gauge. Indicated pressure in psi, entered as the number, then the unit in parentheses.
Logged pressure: 255 (psi)
